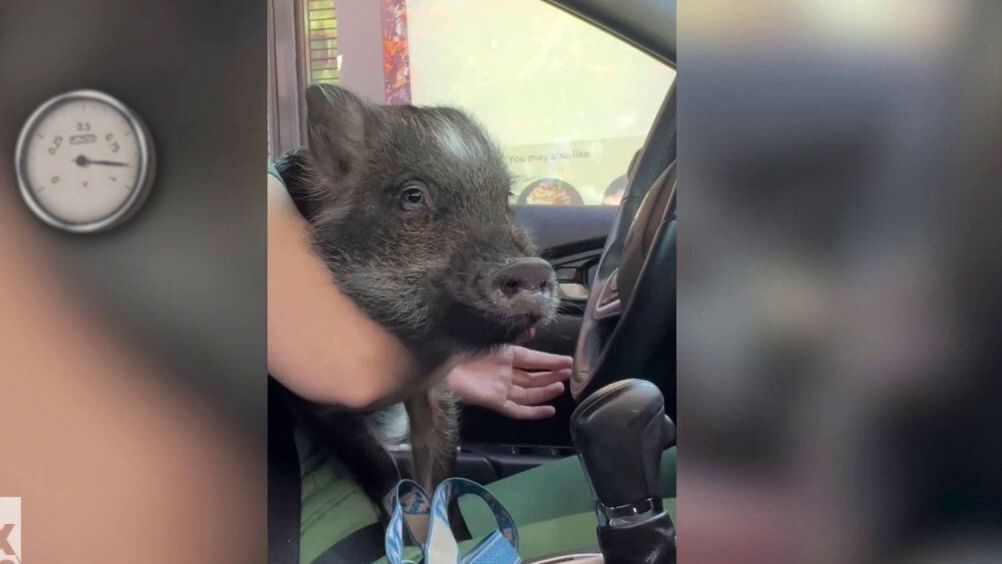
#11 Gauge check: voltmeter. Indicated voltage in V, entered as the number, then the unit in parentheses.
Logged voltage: 0.9 (V)
